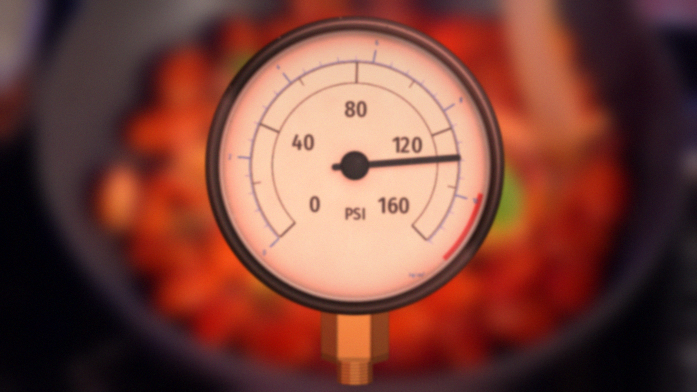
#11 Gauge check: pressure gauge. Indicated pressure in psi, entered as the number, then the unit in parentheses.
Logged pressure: 130 (psi)
